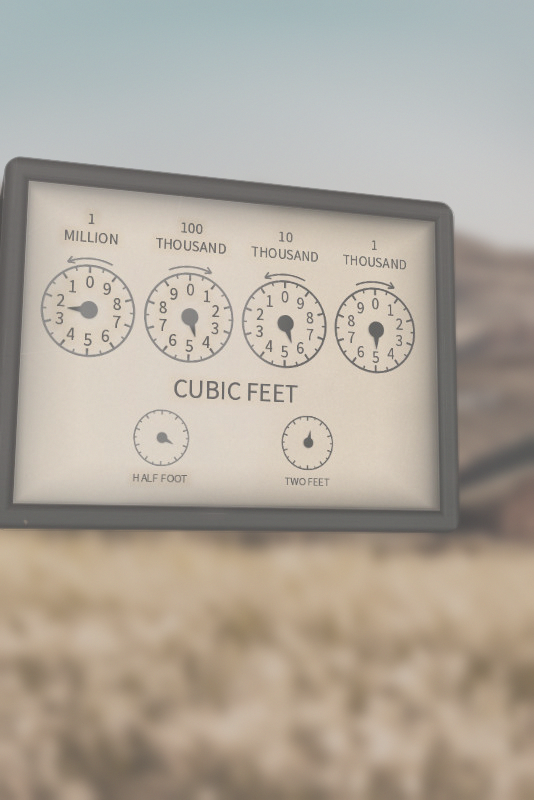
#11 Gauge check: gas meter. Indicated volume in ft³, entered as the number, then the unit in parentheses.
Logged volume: 245500 (ft³)
